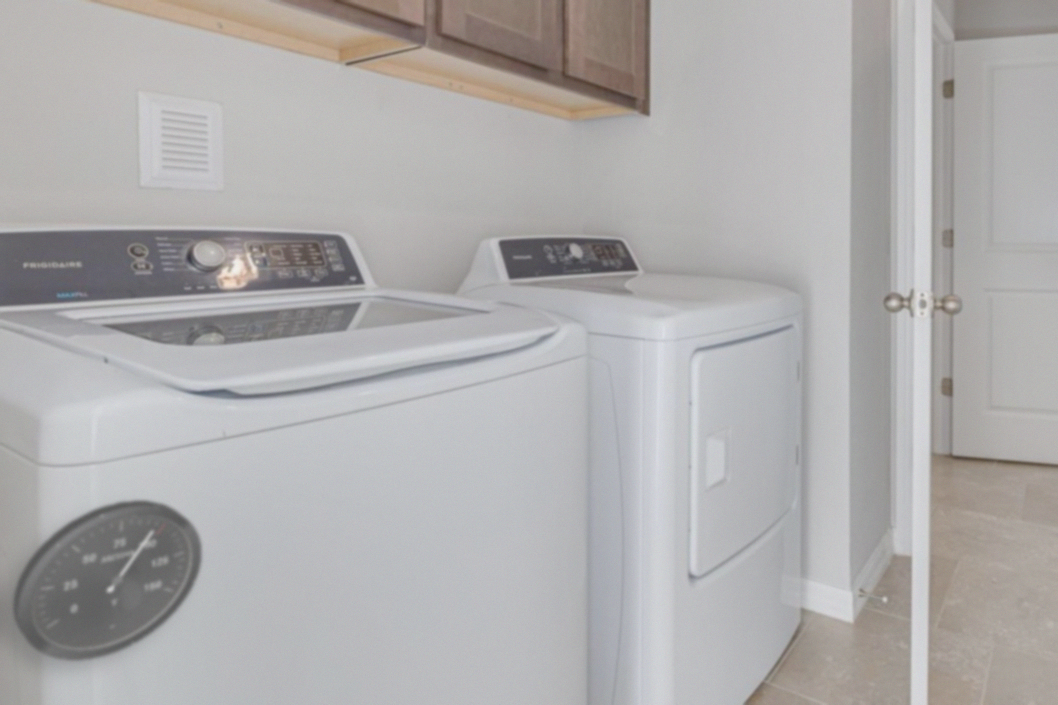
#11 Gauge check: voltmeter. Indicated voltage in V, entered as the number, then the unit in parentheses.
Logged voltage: 95 (V)
